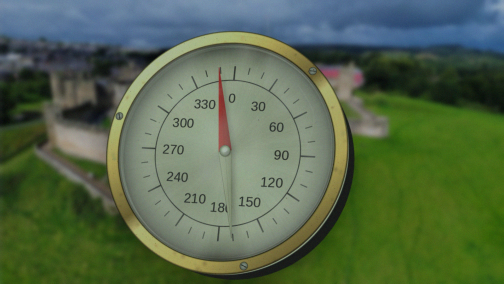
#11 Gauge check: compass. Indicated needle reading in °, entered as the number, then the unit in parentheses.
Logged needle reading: 350 (°)
